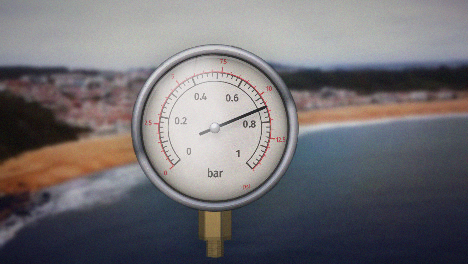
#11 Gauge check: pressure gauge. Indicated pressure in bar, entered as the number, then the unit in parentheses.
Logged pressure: 0.74 (bar)
